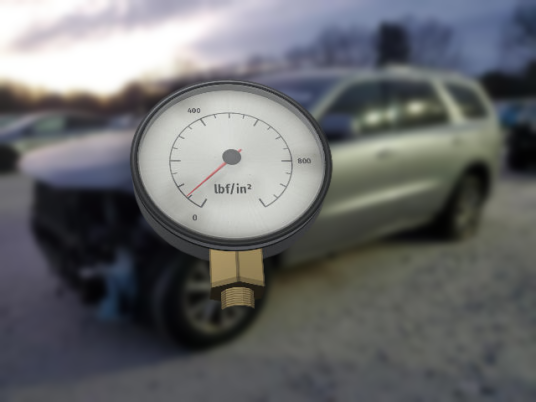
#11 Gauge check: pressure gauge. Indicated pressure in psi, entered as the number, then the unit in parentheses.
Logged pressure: 50 (psi)
